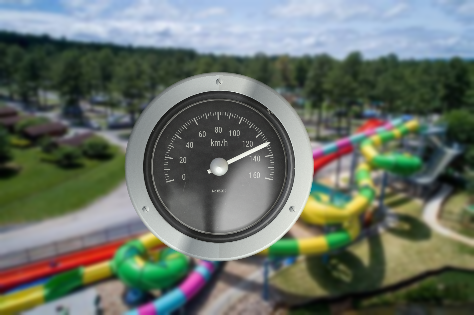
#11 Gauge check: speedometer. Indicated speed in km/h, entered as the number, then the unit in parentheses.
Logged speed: 130 (km/h)
